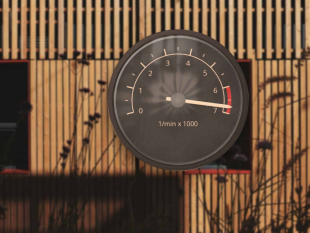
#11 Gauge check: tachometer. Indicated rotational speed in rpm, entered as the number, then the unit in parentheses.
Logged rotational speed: 6750 (rpm)
